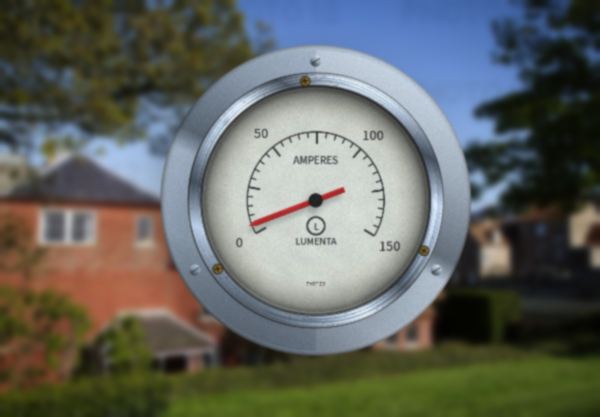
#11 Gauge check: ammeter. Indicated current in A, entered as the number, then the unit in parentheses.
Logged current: 5 (A)
